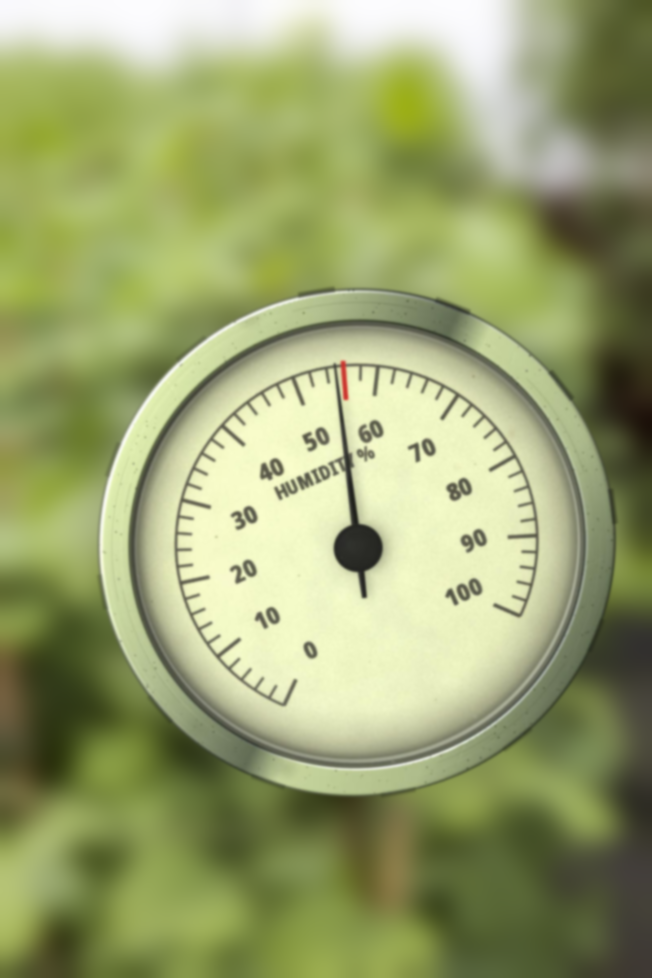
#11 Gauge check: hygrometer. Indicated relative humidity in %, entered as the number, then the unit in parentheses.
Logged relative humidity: 55 (%)
